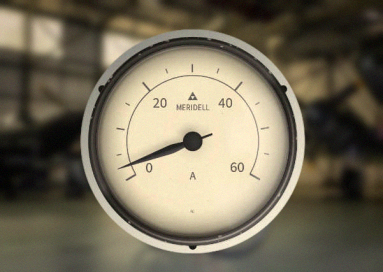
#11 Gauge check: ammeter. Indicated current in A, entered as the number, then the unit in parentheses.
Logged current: 2.5 (A)
